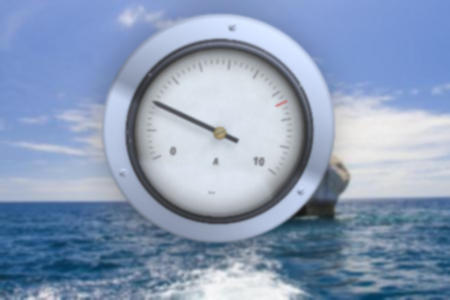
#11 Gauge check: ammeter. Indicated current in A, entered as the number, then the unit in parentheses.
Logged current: 2 (A)
